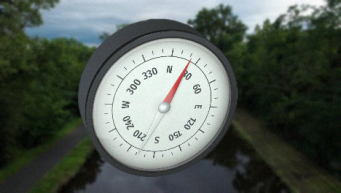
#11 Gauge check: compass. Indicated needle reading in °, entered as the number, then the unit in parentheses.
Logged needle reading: 20 (°)
